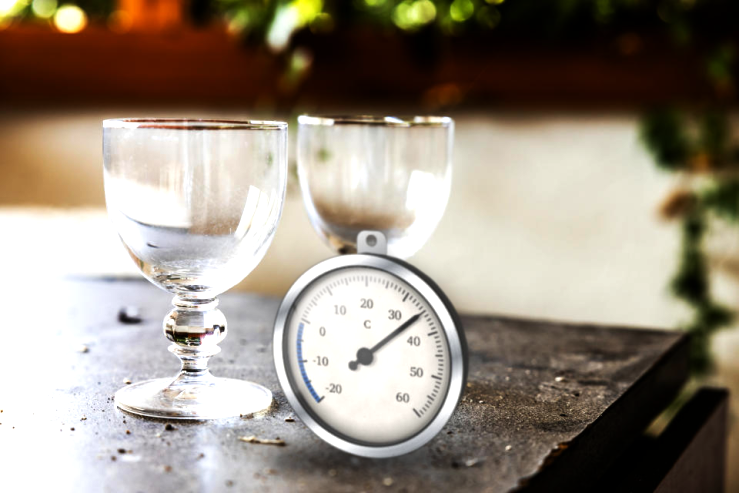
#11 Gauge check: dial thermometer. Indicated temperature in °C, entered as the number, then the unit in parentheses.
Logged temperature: 35 (°C)
